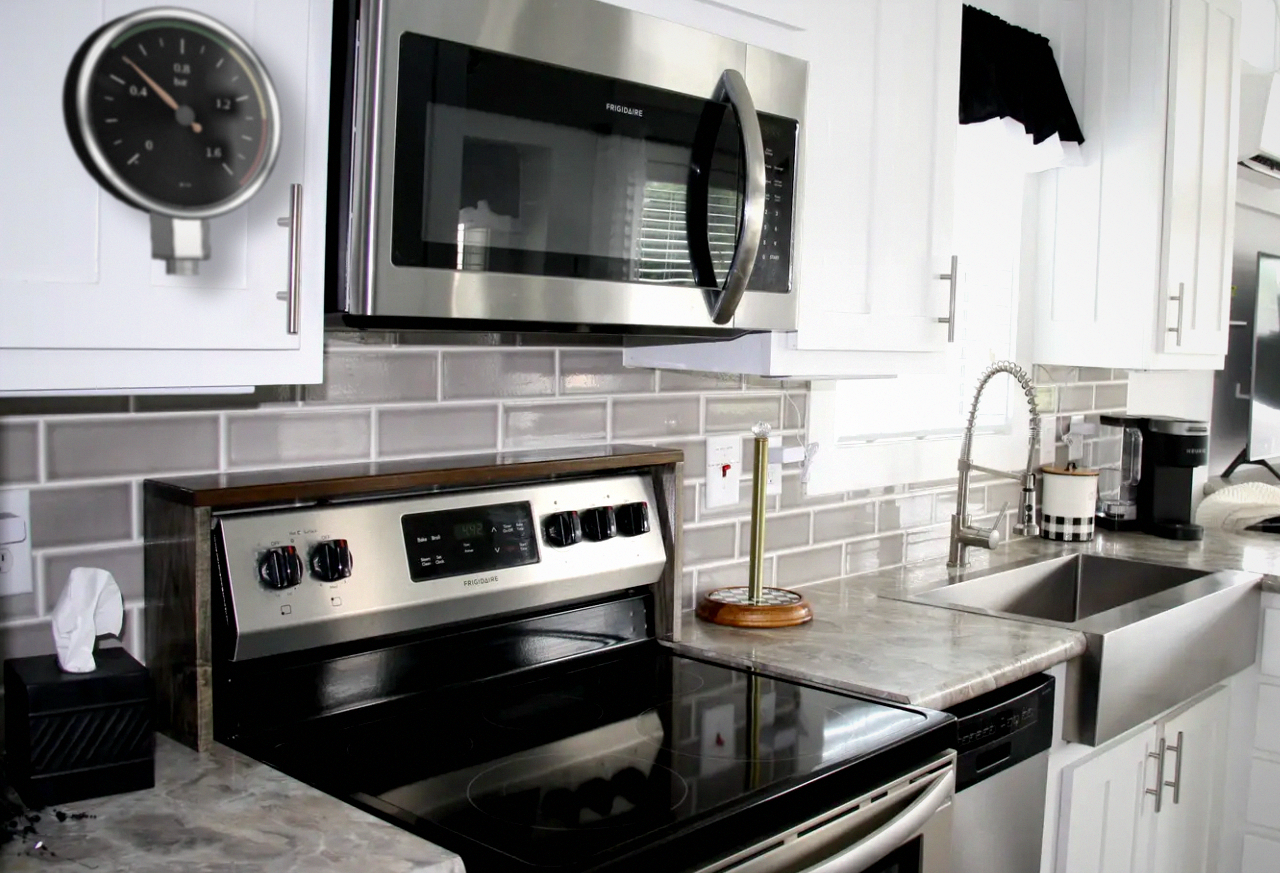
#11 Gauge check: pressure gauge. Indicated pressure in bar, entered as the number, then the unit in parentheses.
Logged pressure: 0.5 (bar)
